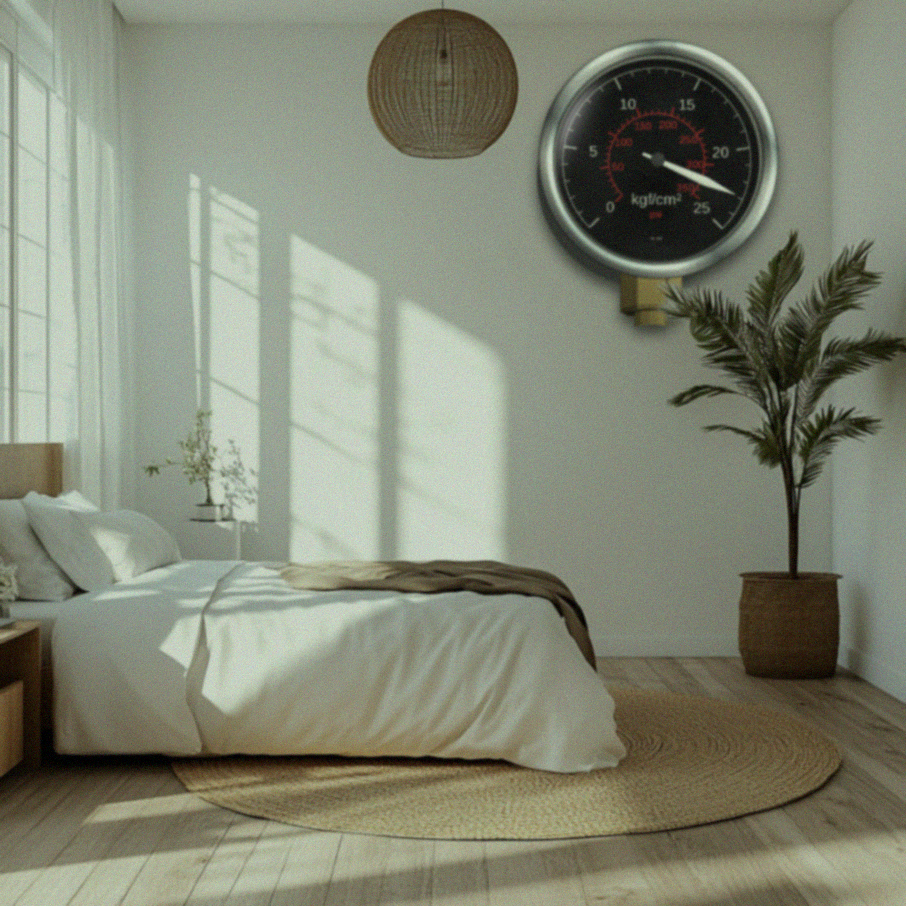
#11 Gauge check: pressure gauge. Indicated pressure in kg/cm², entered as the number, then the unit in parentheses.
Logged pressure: 23 (kg/cm²)
